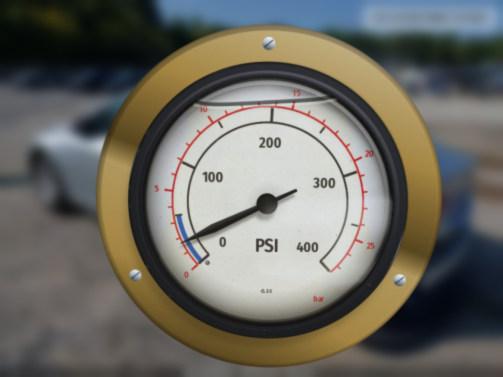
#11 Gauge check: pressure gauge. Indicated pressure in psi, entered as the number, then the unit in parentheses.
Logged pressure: 25 (psi)
